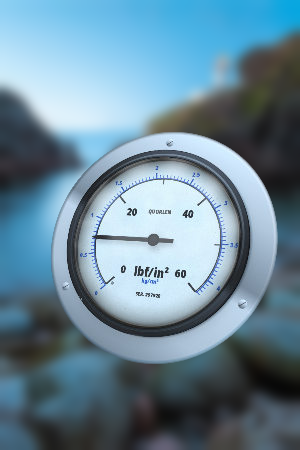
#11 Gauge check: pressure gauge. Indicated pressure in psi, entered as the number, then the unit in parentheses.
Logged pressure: 10 (psi)
